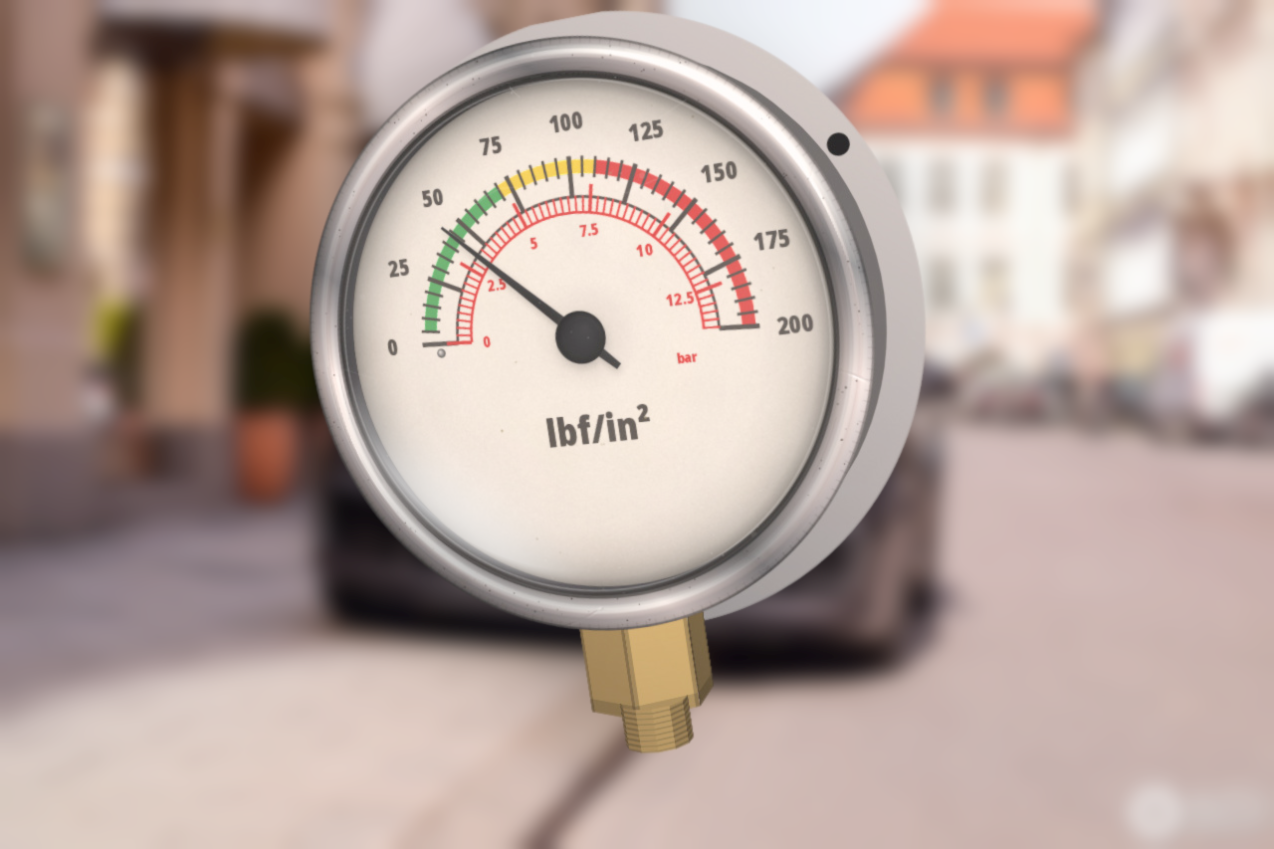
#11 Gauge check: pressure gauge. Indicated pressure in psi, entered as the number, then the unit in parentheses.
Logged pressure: 45 (psi)
